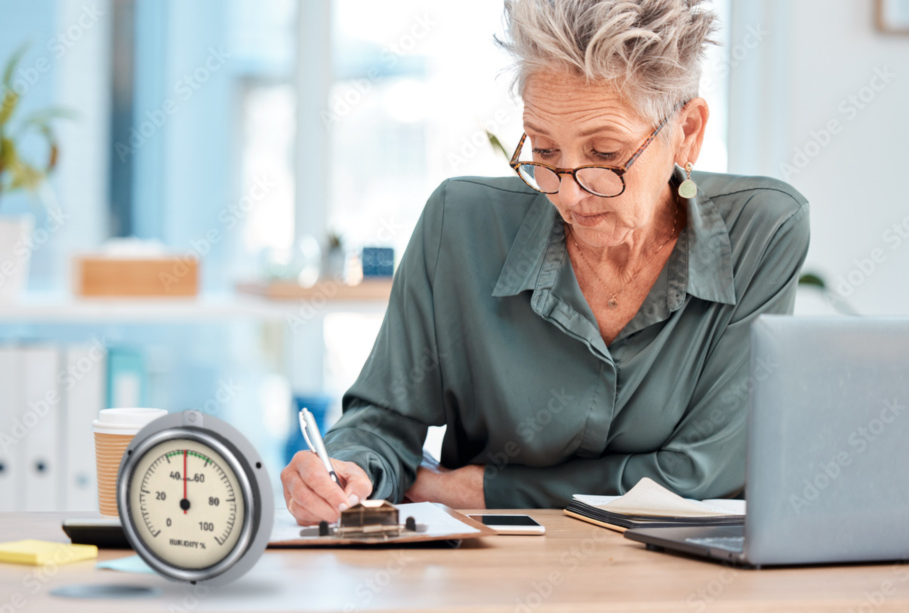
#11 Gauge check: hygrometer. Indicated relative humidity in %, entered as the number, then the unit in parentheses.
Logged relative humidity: 50 (%)
